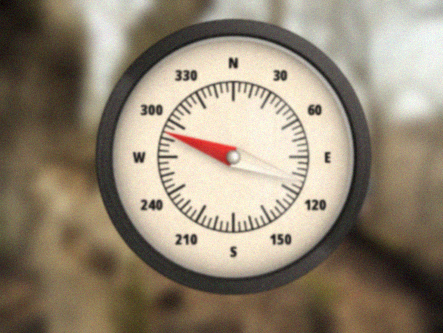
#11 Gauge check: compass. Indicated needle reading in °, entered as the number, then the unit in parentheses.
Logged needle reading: 290 (°)
